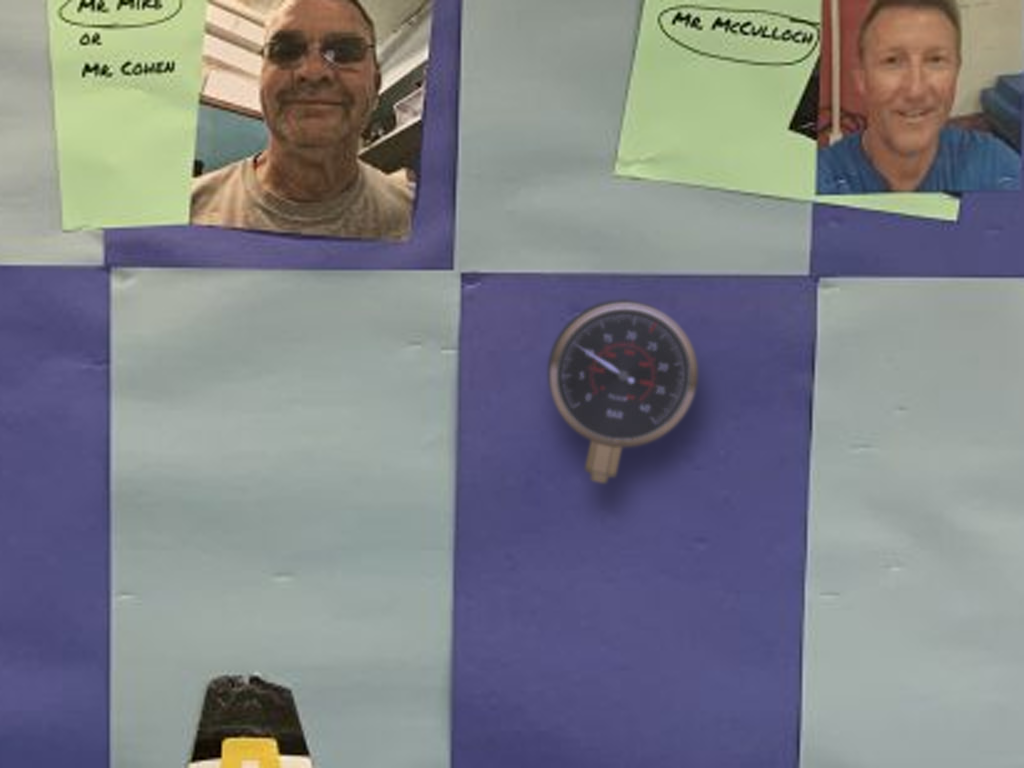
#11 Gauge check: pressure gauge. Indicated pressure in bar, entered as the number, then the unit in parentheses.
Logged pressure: 10 (bar)
